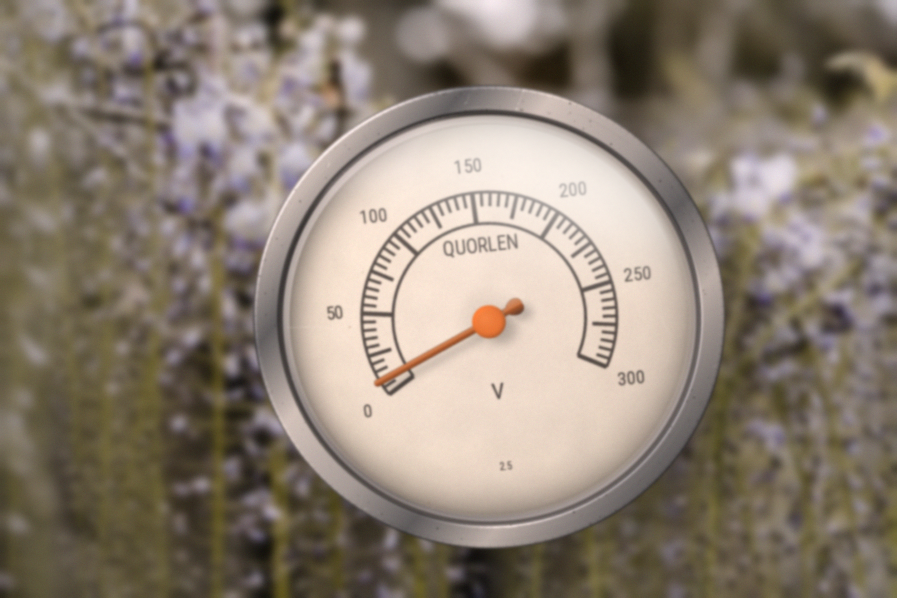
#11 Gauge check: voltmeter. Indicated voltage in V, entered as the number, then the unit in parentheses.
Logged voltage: 10 (V)
